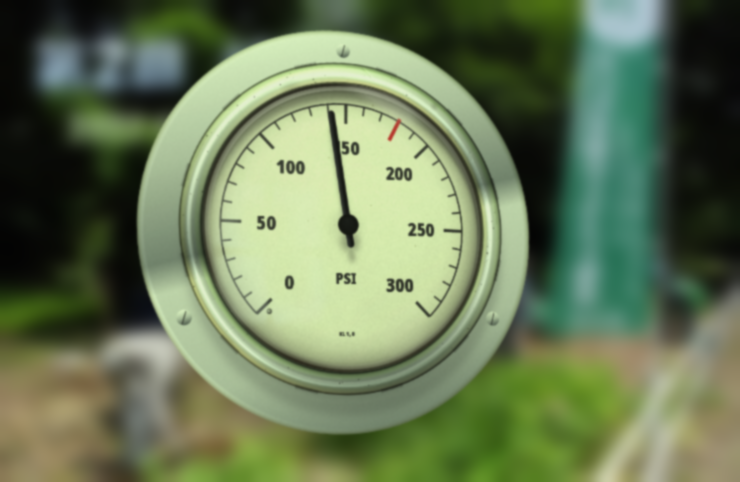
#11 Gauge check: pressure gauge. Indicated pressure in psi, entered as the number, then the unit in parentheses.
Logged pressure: 140 (psi)
